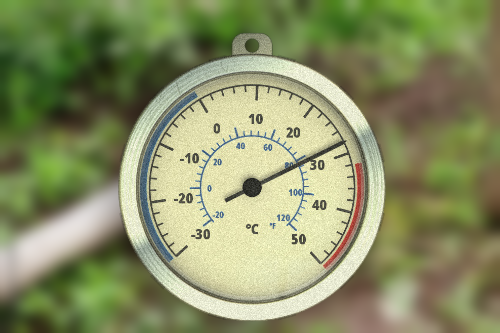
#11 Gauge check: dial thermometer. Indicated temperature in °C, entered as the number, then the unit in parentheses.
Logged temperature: 28 (°C)
